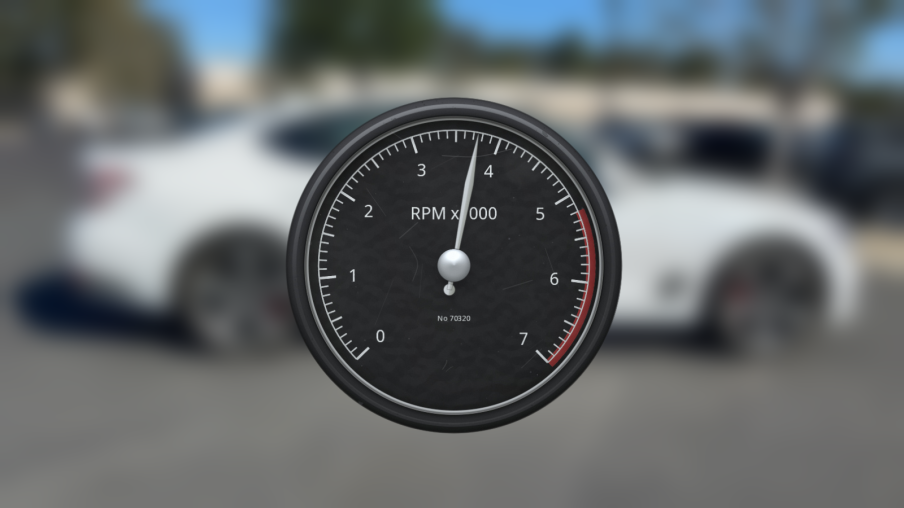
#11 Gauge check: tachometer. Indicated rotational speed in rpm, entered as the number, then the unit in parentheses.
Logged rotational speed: 3750 (rpm)
